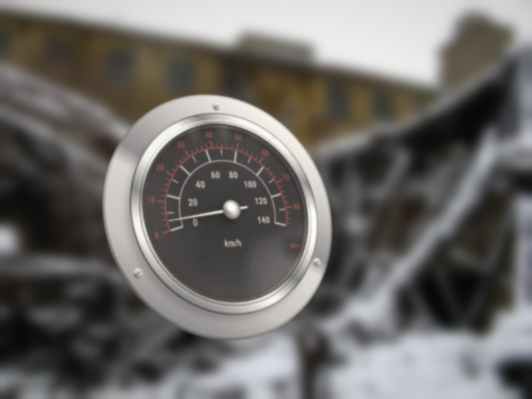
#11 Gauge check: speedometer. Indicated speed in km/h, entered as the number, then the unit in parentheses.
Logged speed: 5 (km/h)
